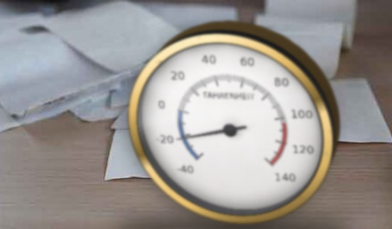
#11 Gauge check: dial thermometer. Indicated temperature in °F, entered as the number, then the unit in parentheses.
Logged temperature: -20 (°F)
